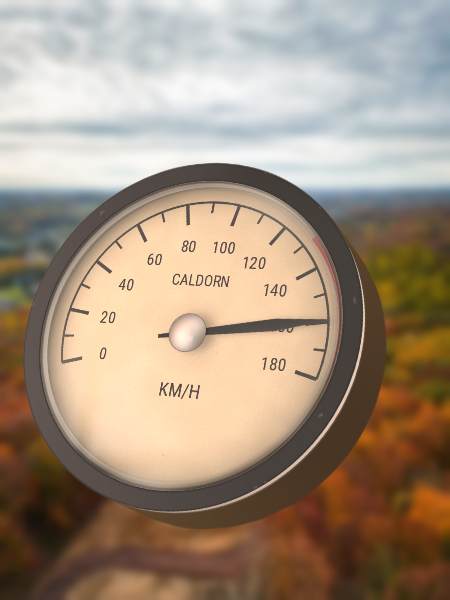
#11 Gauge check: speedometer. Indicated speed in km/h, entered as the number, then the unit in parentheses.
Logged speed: 160 (km/h)
